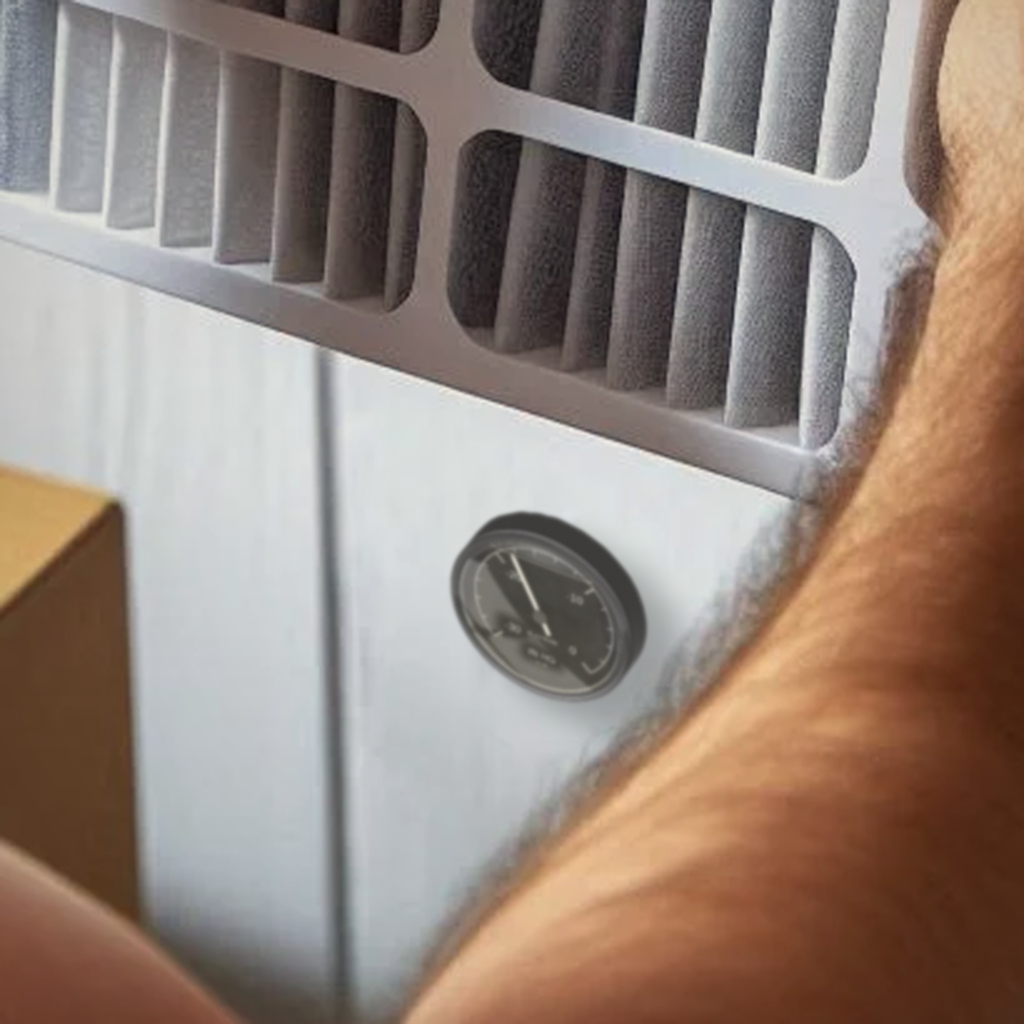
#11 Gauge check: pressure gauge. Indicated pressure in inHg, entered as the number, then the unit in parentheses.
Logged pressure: -18 (inHg)
